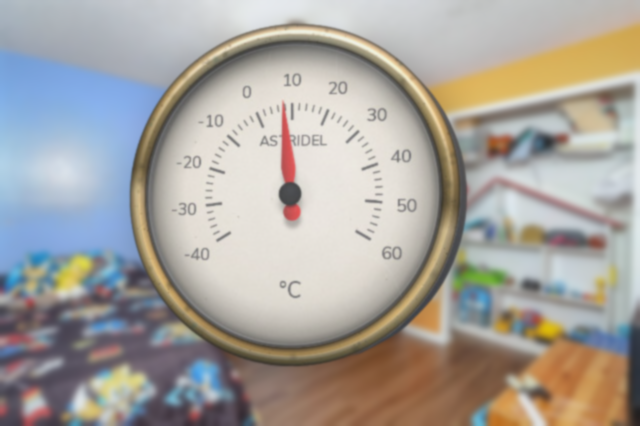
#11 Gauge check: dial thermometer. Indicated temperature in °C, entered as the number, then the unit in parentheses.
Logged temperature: 8 (°C)
